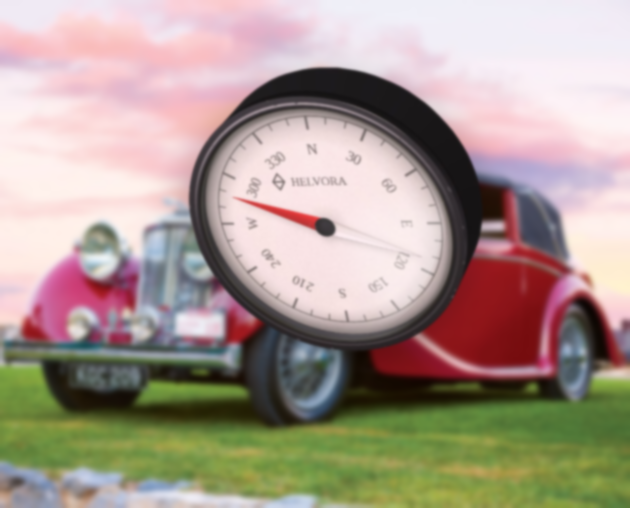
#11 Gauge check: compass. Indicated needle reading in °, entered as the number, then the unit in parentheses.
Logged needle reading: 290 (°)
